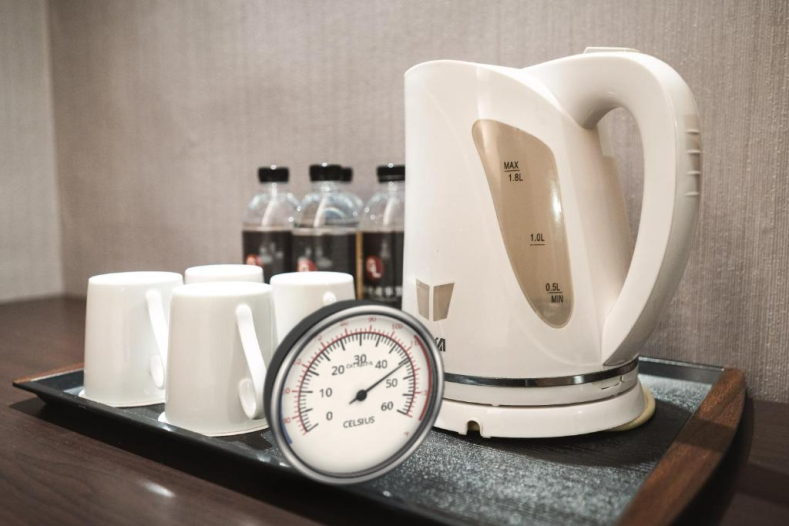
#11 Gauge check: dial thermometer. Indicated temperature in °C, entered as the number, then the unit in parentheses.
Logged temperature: 45 (°C)
